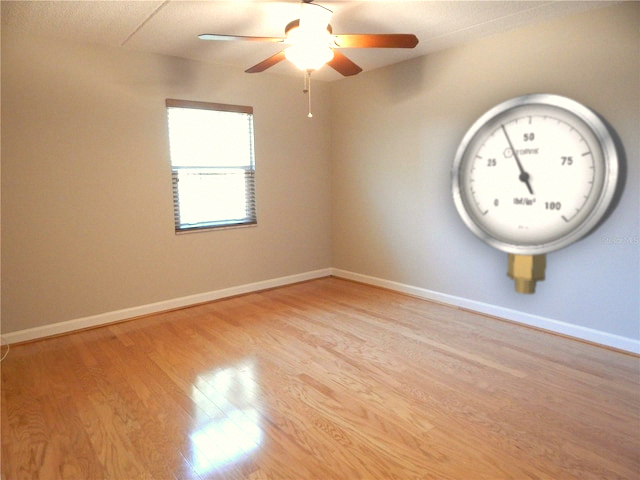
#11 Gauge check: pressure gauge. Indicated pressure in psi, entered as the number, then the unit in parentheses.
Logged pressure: 40 (psi)
